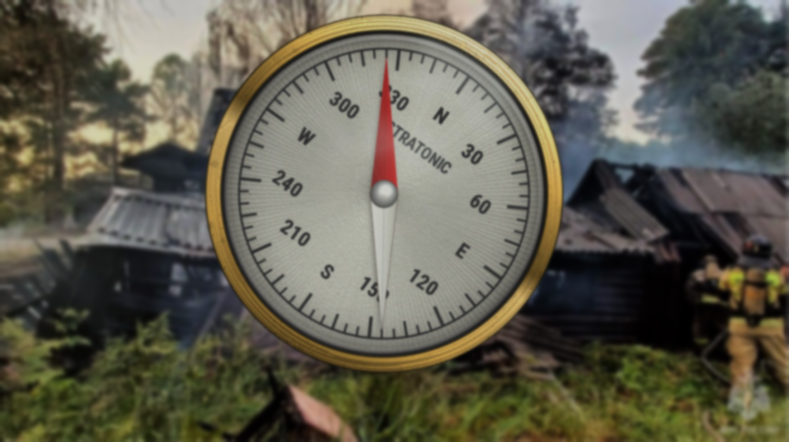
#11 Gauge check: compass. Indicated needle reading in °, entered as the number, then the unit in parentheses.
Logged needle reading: 325 (°)
